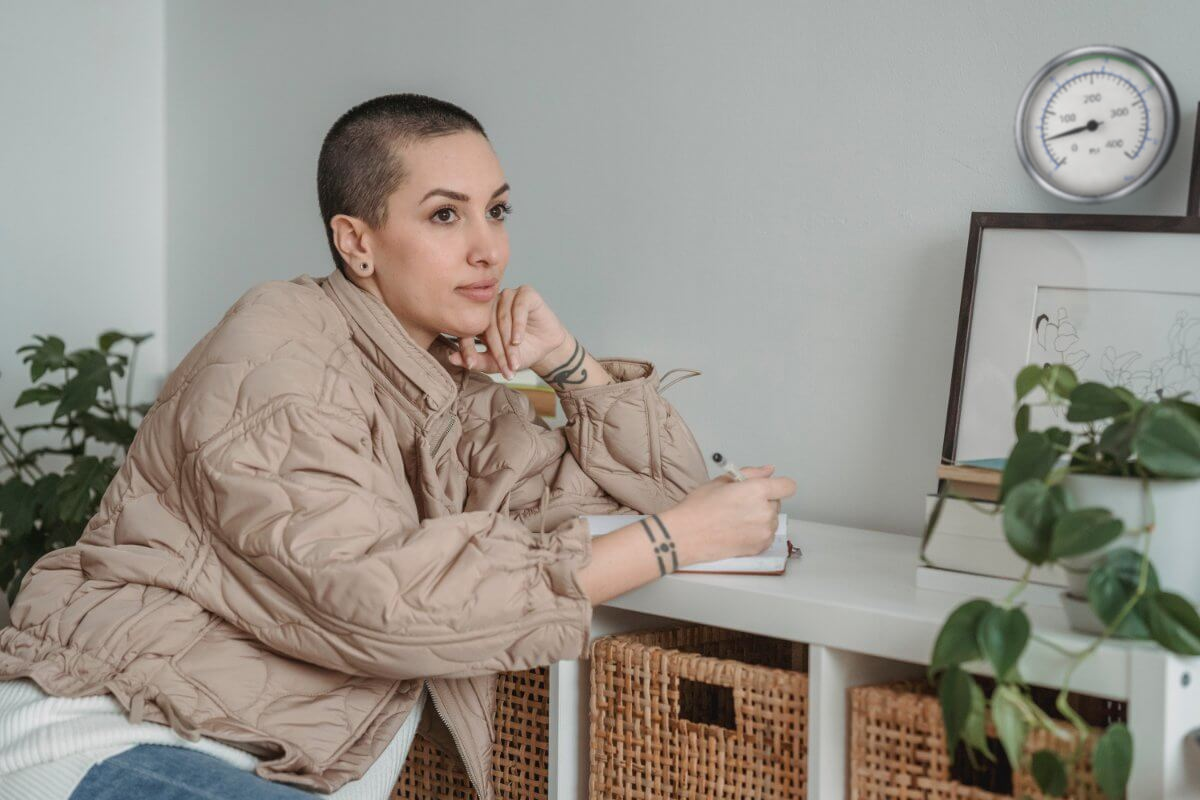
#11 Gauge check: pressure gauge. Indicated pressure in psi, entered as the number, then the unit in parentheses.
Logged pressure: 50 (psi)
